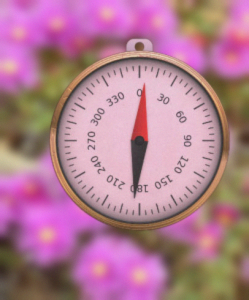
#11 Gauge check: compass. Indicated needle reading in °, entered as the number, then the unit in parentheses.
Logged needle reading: 5 (°)
